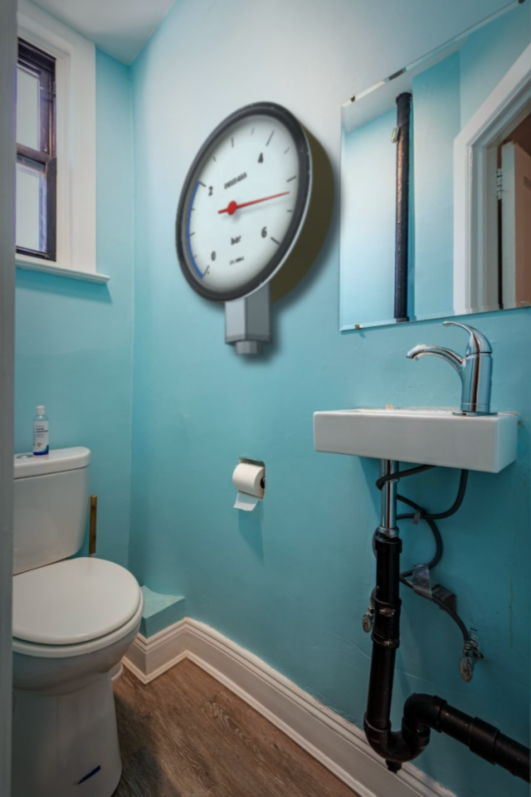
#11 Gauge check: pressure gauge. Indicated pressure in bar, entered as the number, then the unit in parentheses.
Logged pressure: 5.25 (bar)
